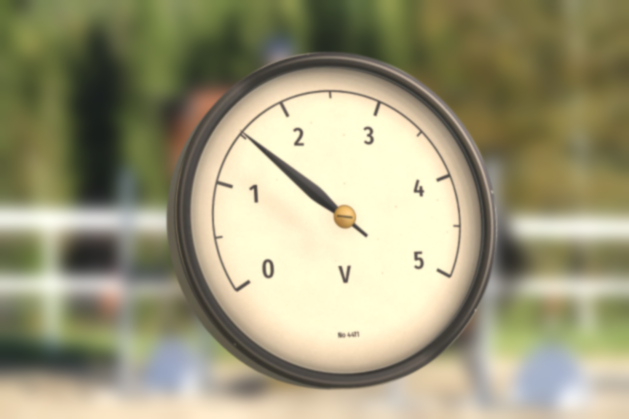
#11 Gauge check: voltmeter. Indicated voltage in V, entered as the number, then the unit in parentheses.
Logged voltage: 1.5 (V)
